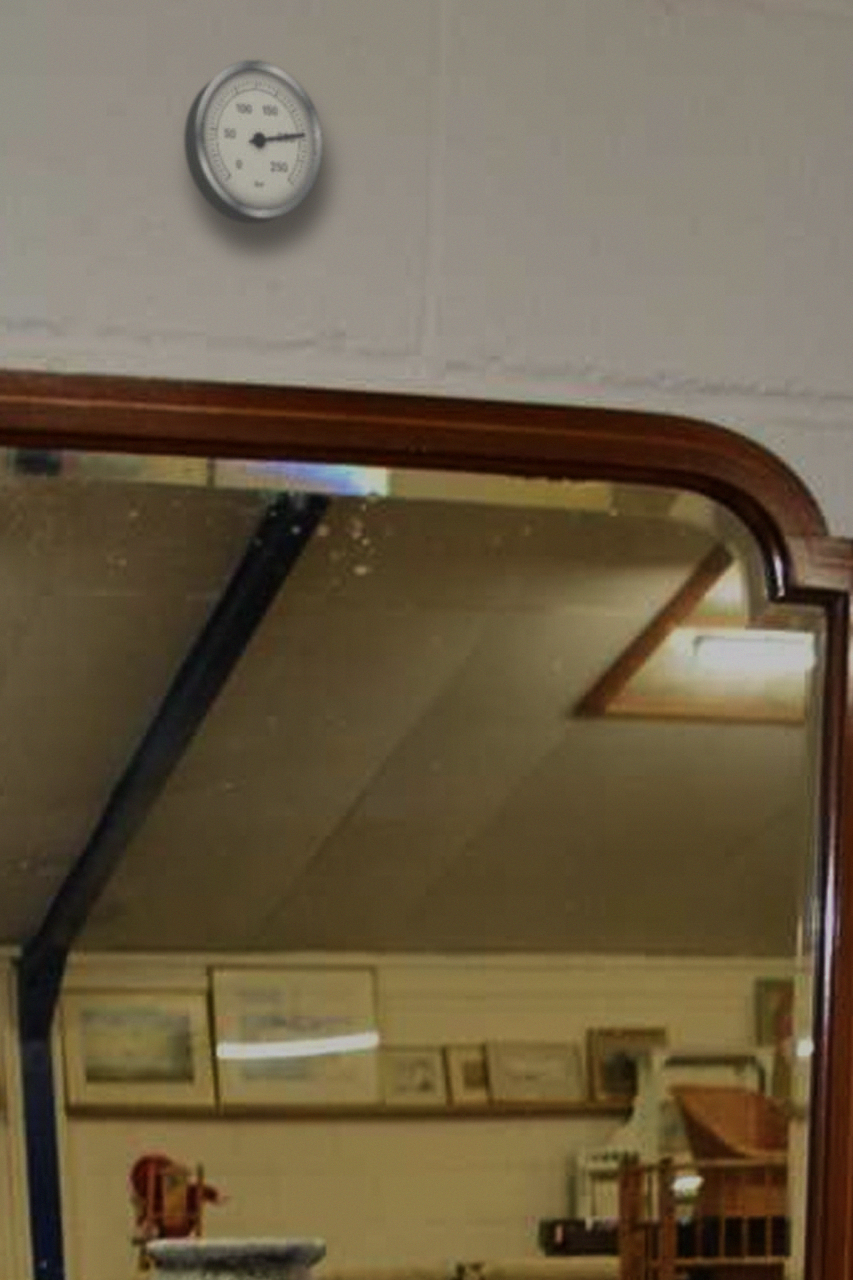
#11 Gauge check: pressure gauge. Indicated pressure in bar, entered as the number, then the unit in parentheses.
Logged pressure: 200 (bar)
